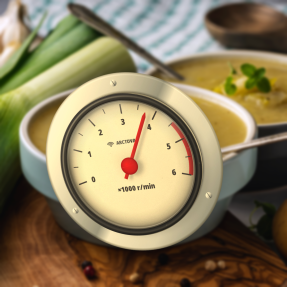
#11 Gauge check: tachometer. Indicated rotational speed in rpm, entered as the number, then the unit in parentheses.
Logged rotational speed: 3750 (rpm)
